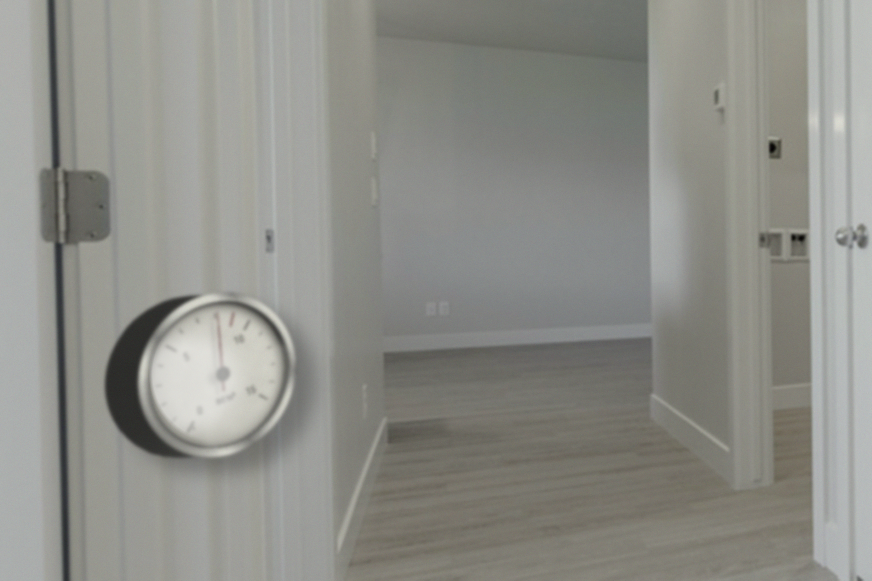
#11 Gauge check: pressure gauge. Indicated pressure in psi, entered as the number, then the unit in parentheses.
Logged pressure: 8 (psi)
